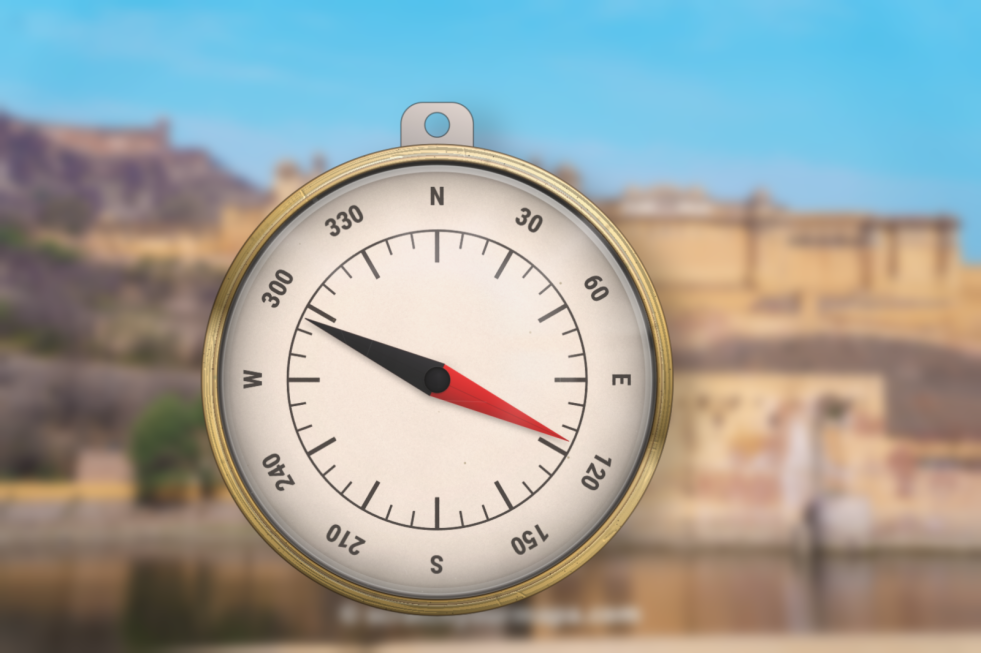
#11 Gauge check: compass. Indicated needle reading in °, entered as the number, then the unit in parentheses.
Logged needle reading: 115 (°)
